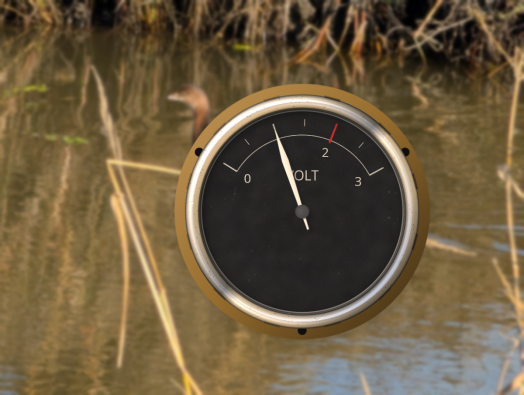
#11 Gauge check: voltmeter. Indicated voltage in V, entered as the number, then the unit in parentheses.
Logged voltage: 1 (V)
